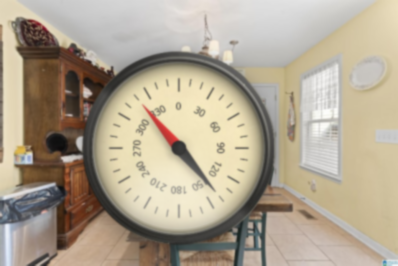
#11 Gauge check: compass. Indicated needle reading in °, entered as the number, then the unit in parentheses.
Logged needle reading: 320 (°)
